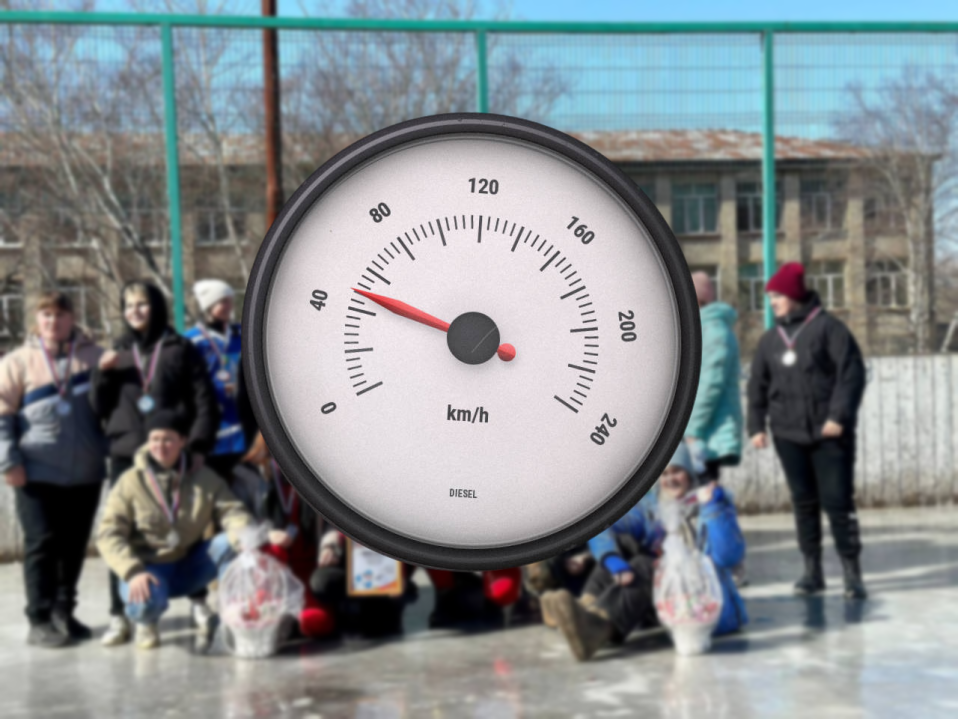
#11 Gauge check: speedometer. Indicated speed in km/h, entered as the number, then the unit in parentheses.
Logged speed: 48 (km/h)
